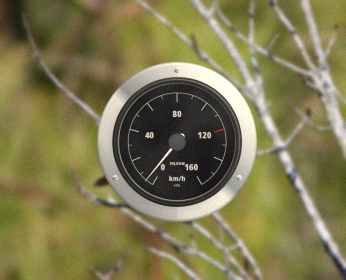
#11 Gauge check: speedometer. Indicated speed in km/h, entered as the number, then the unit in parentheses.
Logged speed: 5 (km/h)
